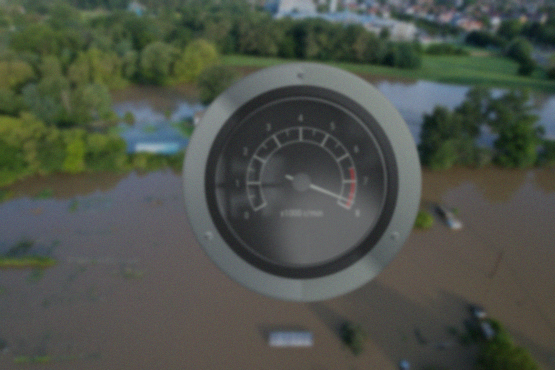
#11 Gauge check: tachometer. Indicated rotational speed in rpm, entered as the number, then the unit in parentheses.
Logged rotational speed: 7750 (rpm)
